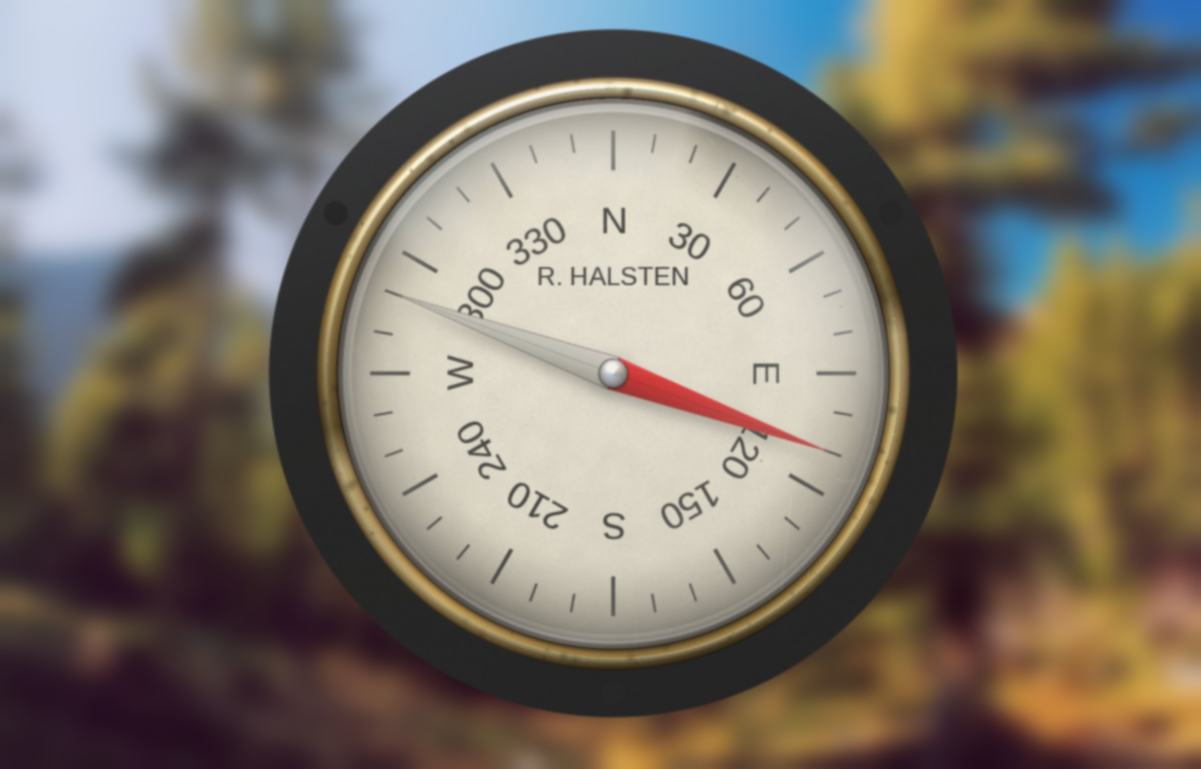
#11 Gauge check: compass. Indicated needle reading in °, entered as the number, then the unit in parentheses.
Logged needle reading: 110 (°)
